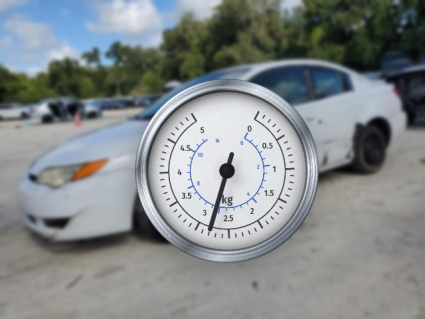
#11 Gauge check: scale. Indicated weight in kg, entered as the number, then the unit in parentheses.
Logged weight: 2.8 (kg)
